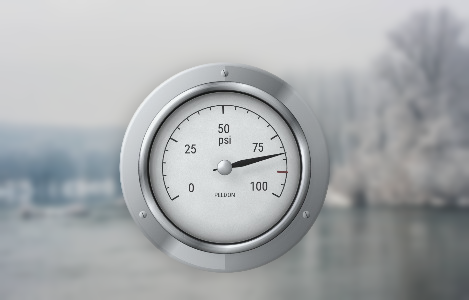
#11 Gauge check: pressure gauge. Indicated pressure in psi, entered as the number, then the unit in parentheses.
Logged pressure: 82.5 (psi)
